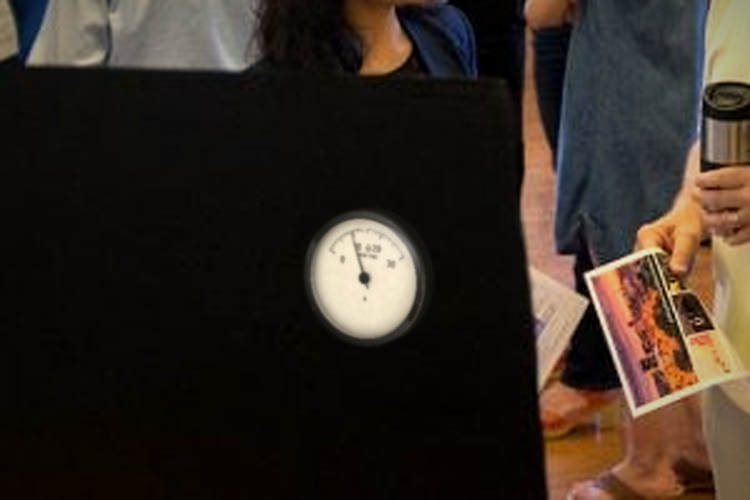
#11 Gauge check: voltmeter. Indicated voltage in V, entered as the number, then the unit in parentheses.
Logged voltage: 10 (V)
